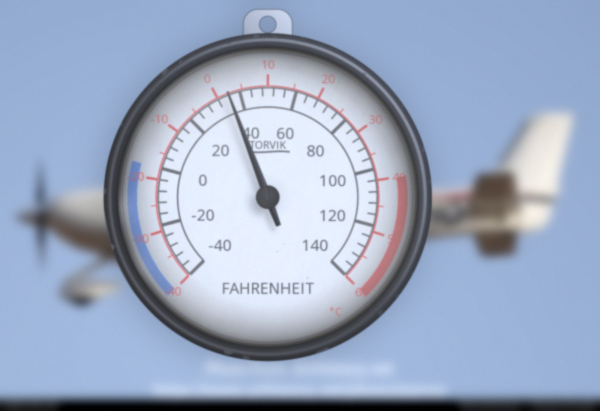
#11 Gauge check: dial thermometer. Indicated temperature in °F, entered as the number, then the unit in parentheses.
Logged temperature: 36 (°F)
